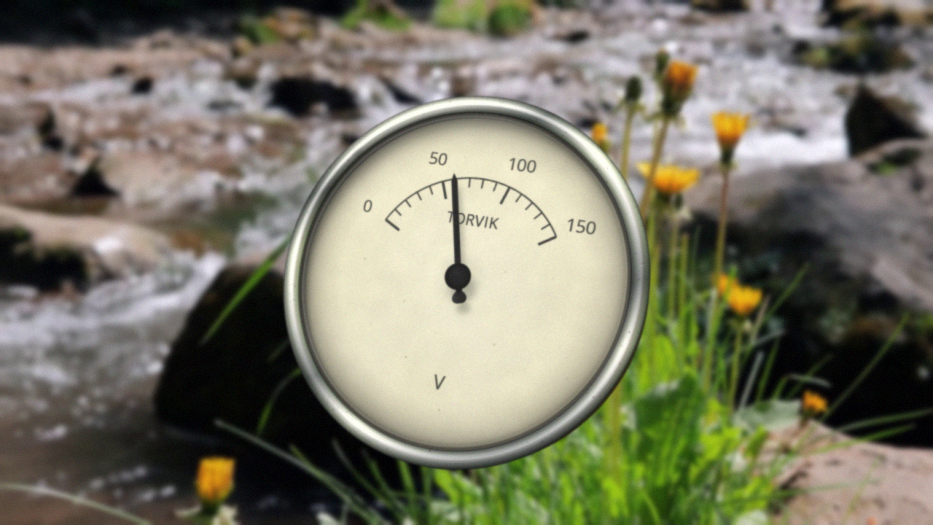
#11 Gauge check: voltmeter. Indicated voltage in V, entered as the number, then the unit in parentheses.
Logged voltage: 60 (V)
